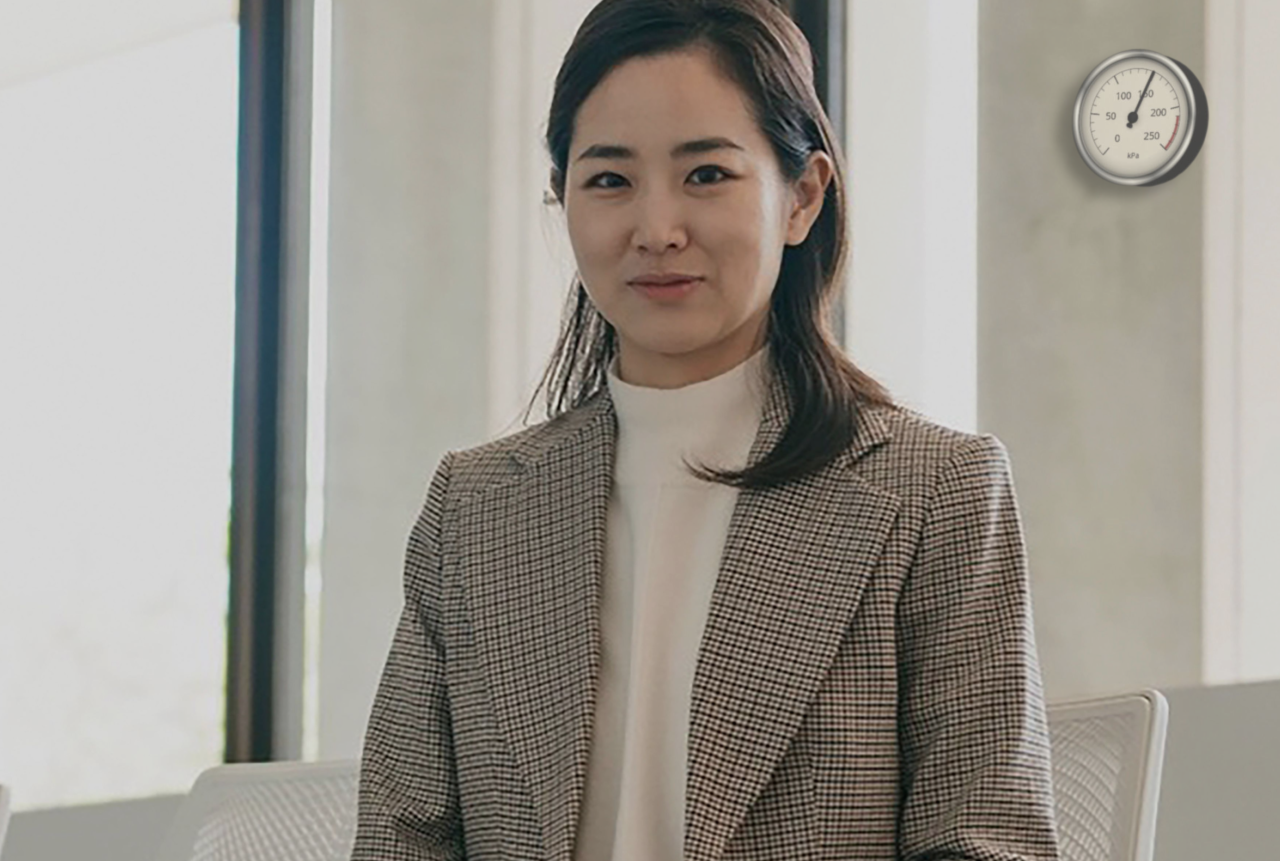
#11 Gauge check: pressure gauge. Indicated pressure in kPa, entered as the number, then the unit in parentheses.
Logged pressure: 150 (kPa)
